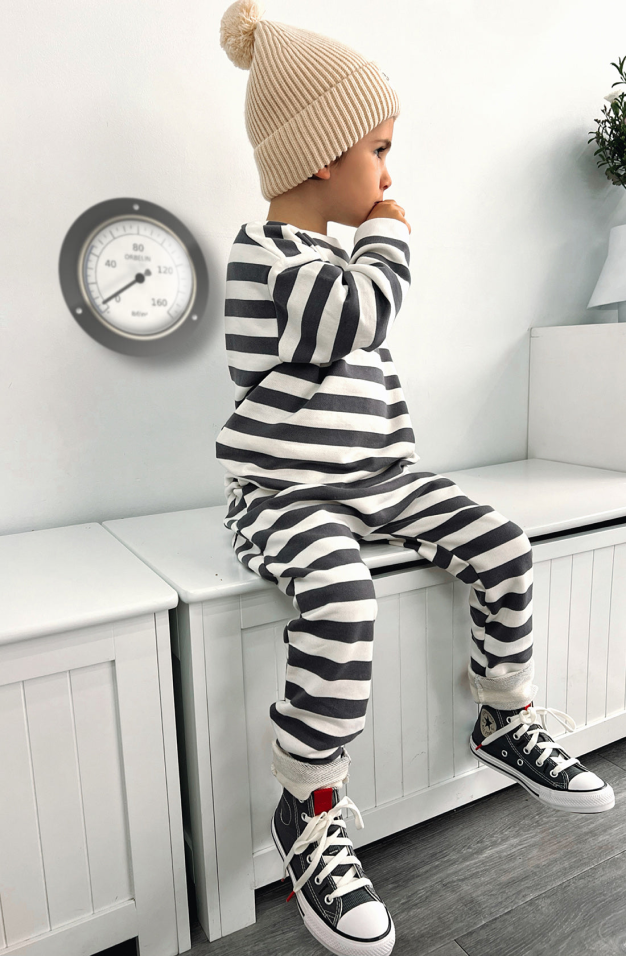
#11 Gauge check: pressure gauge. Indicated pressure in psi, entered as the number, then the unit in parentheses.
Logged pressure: 5 (psi)
